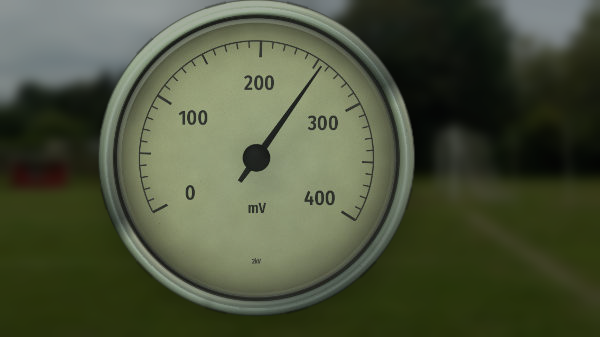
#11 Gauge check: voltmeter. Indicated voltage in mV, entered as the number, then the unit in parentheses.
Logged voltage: 255 (mV)
